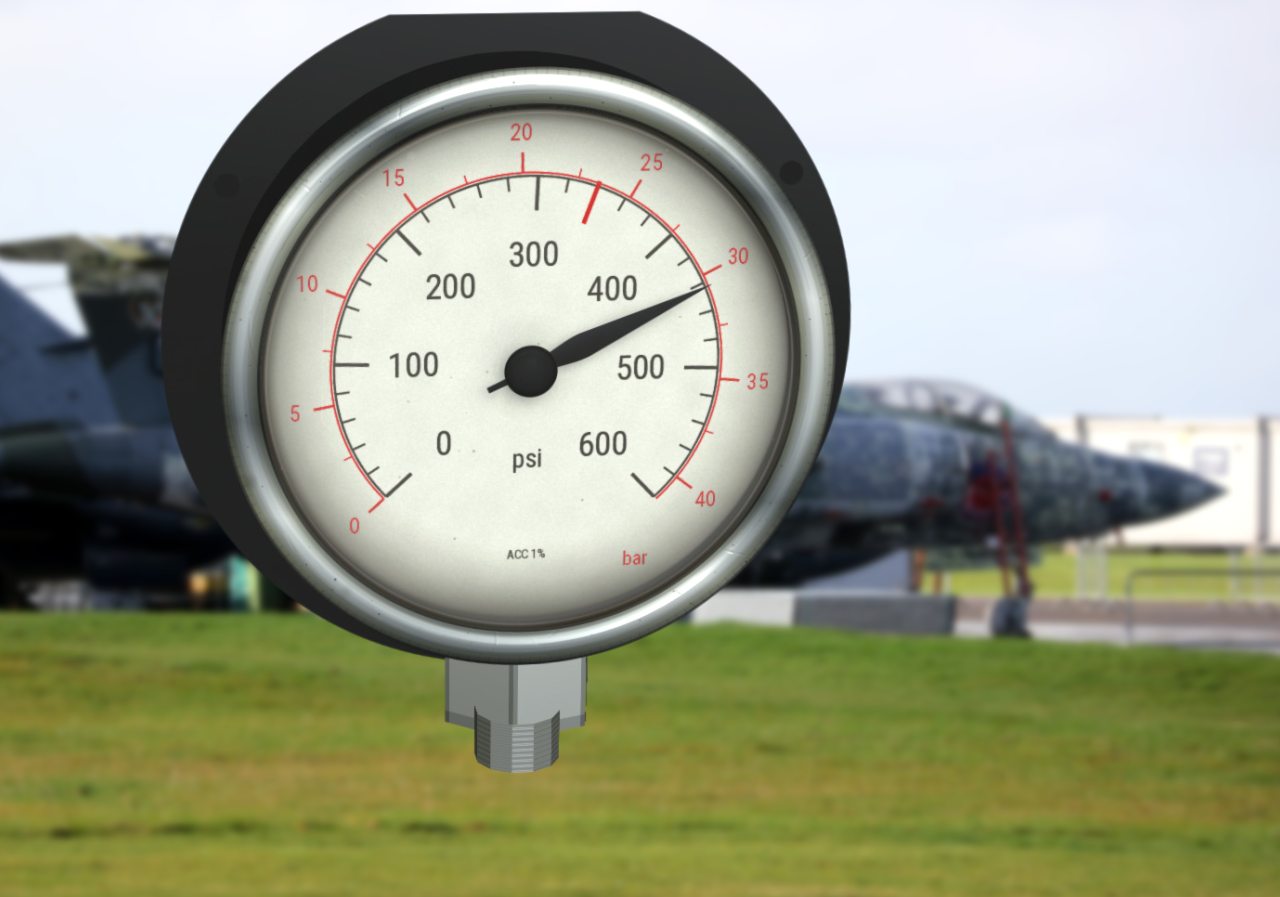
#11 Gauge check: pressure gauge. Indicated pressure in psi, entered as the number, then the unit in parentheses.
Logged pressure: 440 (psi)
